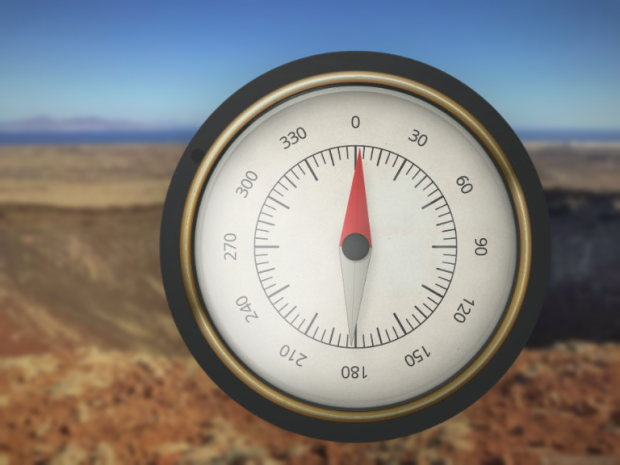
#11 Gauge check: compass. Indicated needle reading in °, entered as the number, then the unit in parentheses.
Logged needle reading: 2.5 (°)
